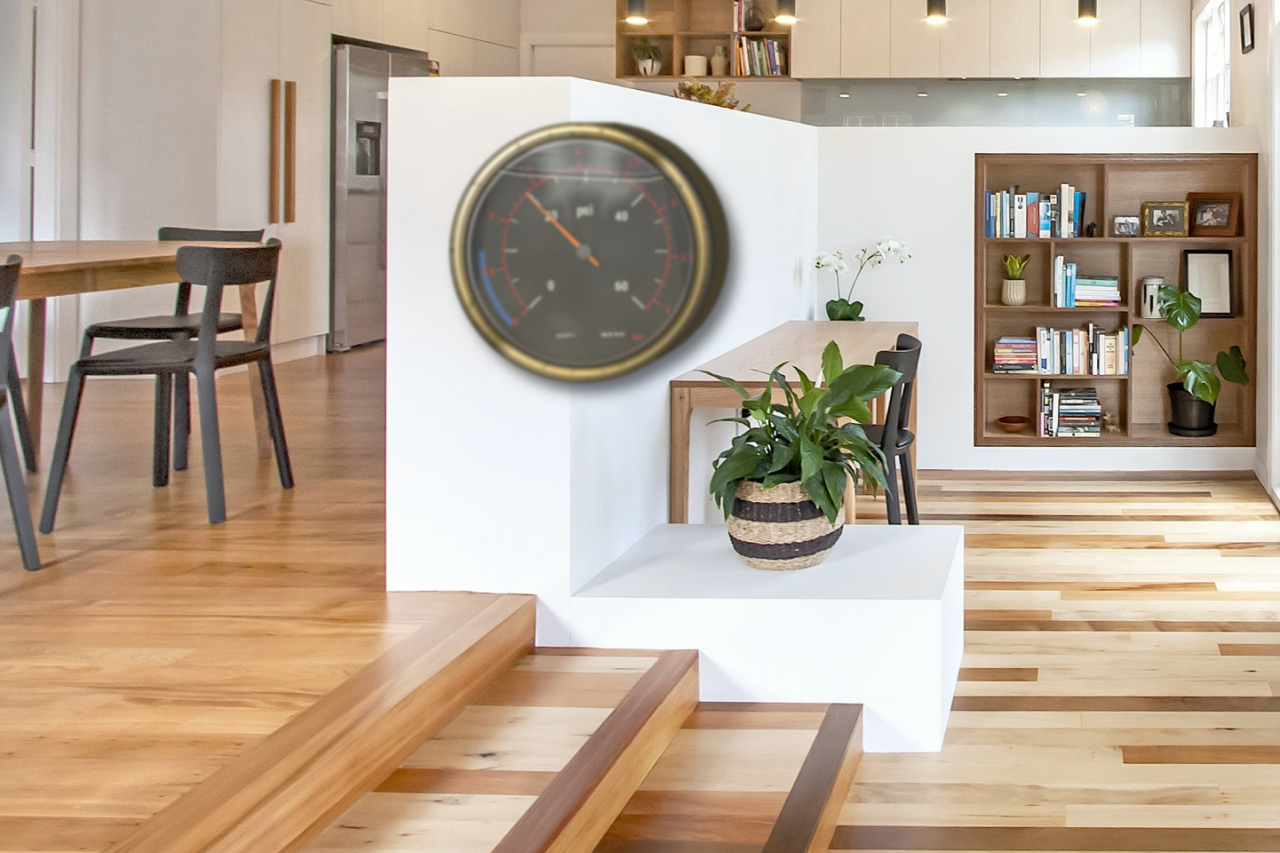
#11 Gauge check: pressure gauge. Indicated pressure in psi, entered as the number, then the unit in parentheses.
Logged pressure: 20 (psi)
